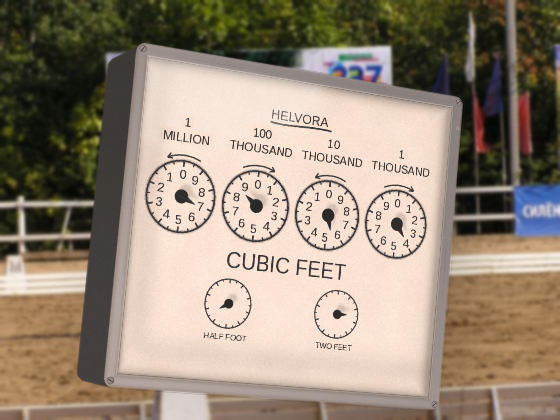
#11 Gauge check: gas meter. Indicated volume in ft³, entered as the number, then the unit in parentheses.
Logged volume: 685400 (ft³)
